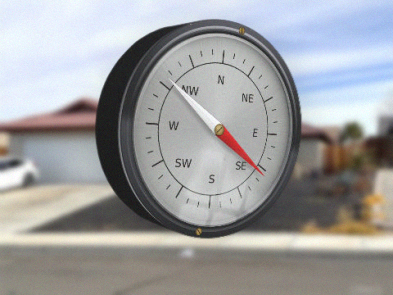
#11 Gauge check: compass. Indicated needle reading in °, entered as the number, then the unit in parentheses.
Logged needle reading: 125 (°)
